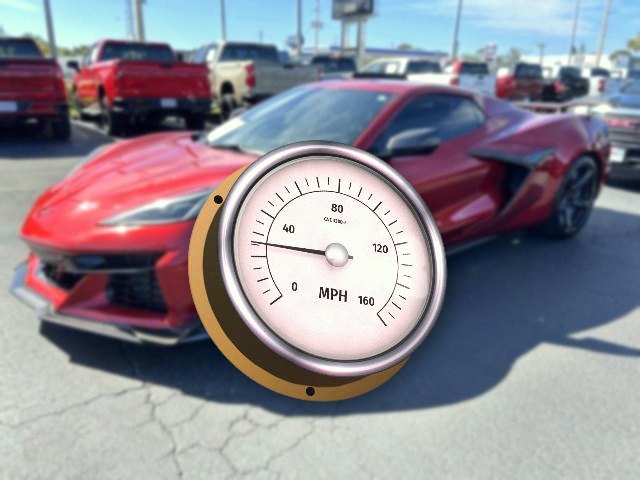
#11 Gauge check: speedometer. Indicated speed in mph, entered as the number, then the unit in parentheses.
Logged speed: 25 (mph)
